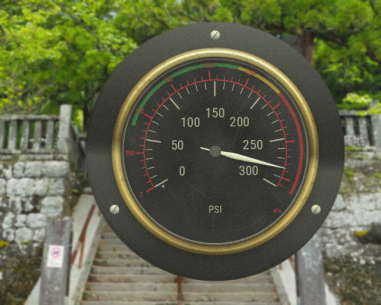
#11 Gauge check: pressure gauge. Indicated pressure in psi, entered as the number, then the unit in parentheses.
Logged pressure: 280 (psi)
